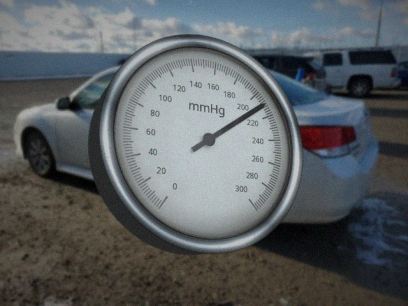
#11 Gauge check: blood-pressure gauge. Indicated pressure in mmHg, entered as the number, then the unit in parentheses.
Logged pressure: 210 (mmHg)
